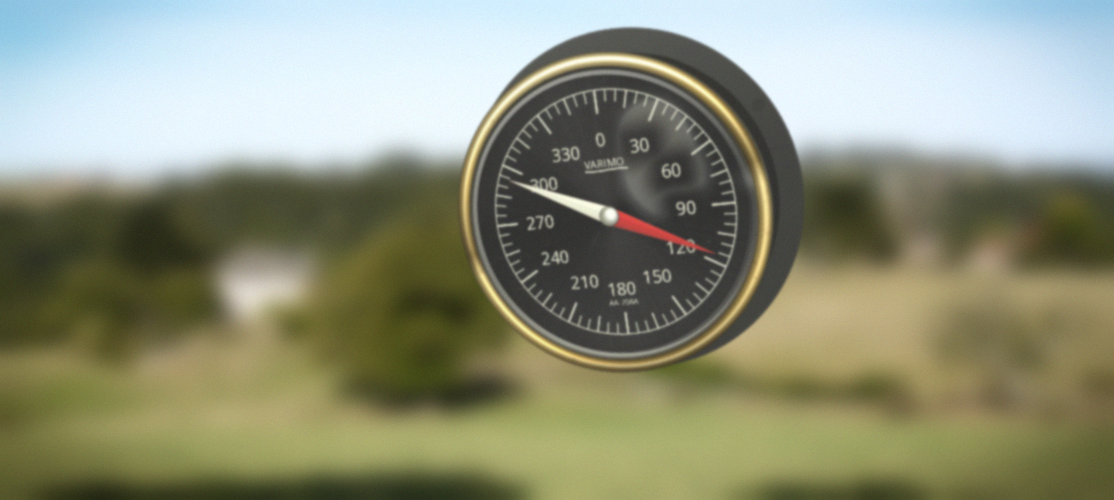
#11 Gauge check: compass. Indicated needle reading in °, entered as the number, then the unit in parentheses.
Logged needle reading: 115 (°)
